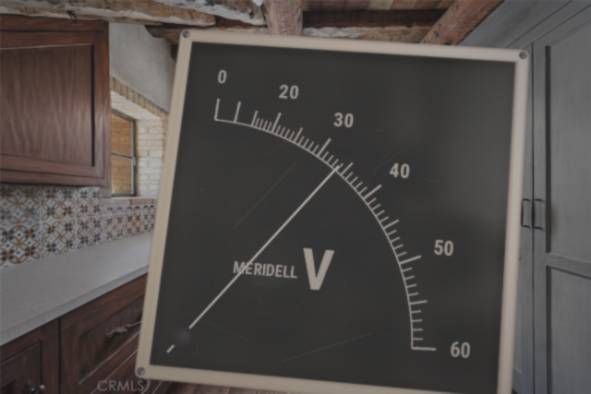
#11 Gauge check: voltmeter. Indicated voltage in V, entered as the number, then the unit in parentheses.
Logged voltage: 34 (V)
